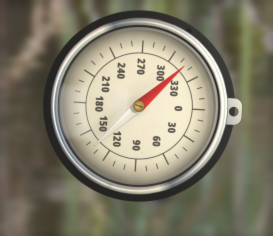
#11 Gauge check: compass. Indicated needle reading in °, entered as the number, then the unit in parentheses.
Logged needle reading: 315 (°)
